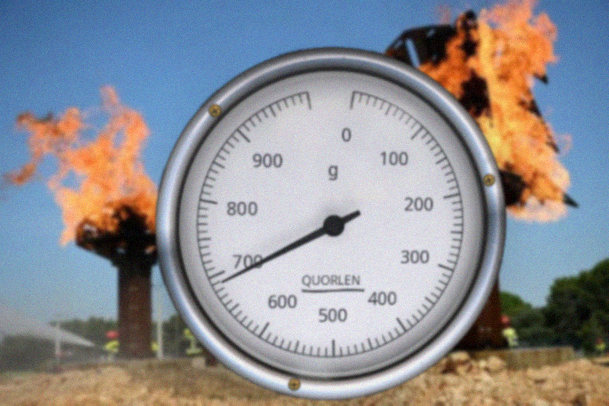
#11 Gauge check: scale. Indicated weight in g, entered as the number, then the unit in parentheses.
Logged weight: 690 (g)
